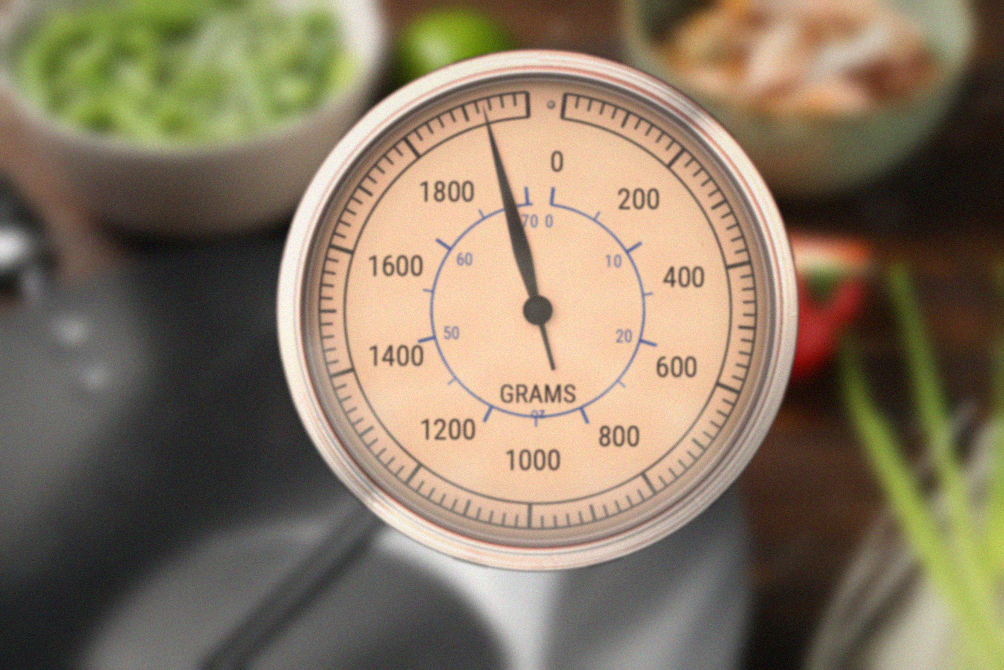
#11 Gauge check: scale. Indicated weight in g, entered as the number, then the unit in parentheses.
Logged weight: 1930 (g)
